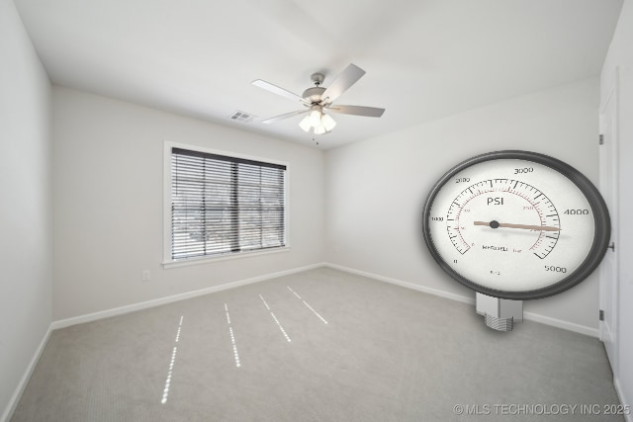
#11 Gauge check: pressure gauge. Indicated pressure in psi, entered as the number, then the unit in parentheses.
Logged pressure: 4300 (psi)
